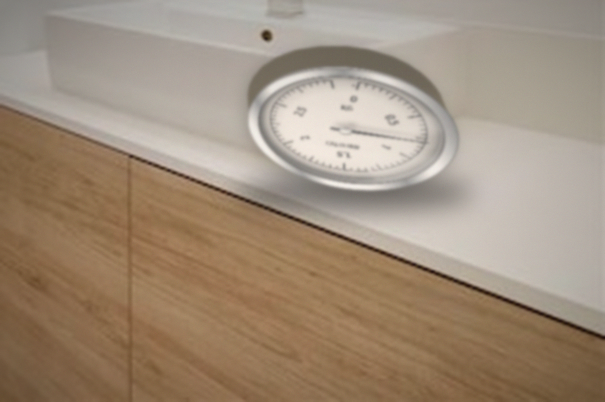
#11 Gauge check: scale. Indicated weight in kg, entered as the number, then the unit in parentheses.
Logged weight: 0.75 (kg)
